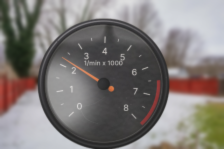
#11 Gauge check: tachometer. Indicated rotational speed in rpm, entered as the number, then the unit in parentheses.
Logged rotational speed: 2250 (rpm)
